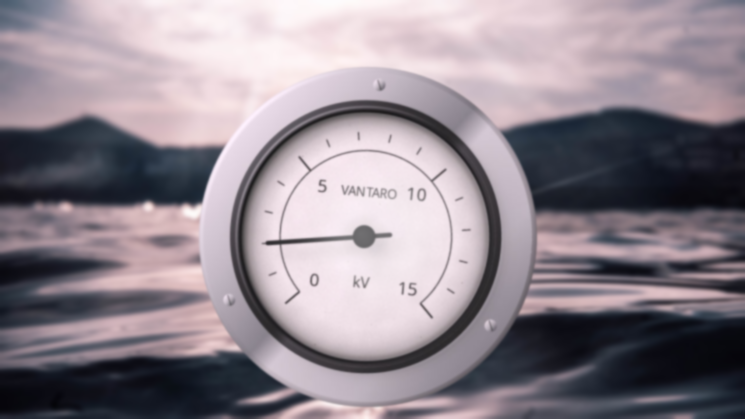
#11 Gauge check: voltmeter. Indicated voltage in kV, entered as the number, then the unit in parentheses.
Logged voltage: 2 (kV)
